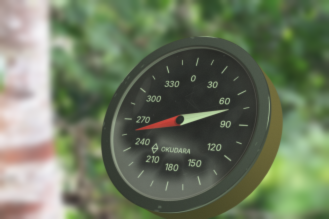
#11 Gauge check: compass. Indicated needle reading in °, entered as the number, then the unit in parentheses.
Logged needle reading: 255 (°)
